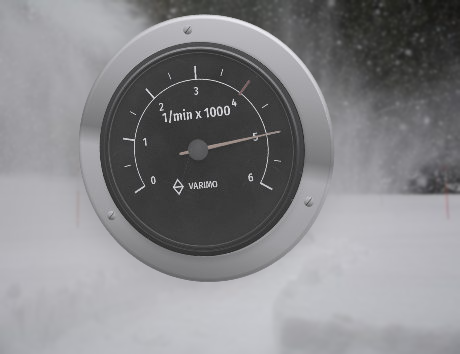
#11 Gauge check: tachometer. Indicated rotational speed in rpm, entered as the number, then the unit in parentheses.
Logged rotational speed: 5000 (rpm)
